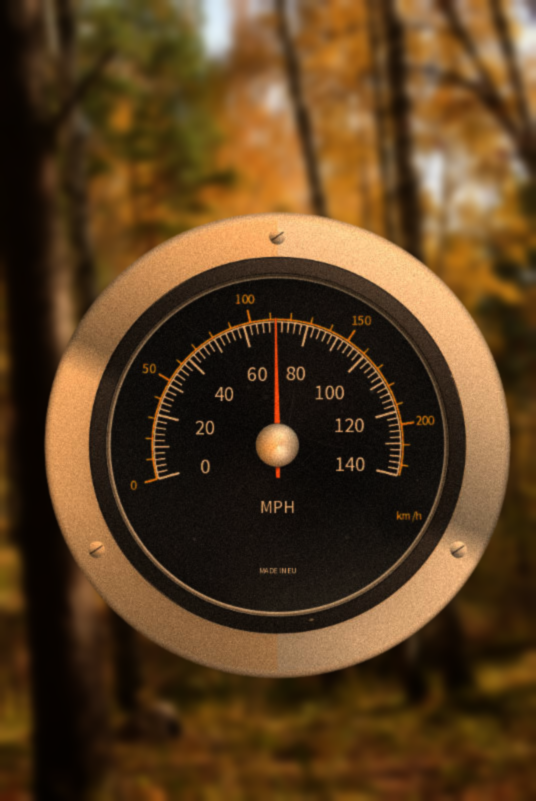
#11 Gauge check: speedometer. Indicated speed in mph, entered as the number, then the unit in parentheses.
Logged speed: 70 (mph)
